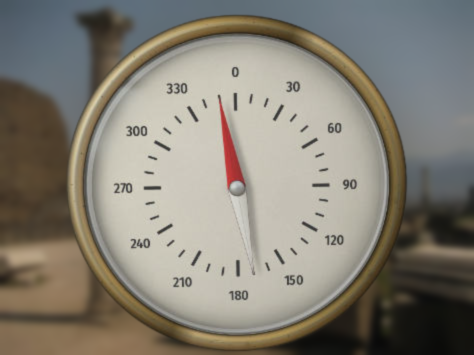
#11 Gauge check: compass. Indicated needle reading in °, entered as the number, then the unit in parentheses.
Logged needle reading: 350 (°)
